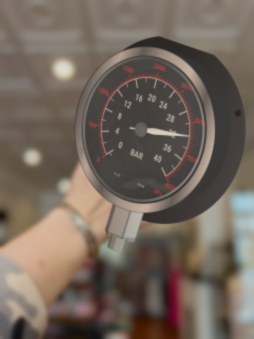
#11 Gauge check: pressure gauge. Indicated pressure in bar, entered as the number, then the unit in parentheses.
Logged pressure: 32 (bar)
